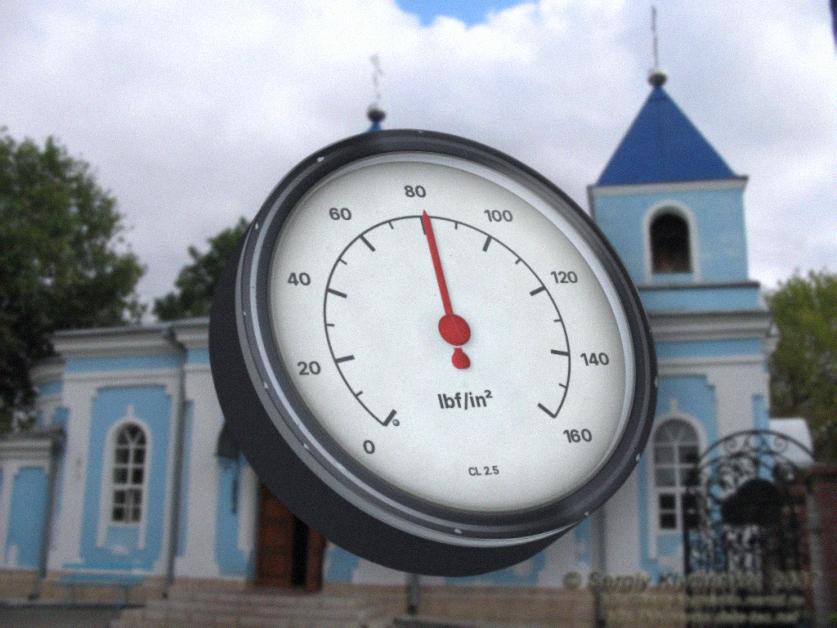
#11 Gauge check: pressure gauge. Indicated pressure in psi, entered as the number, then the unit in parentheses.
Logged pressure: 80 (psi)
